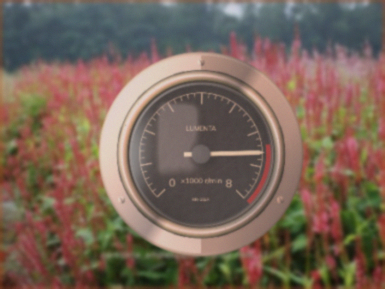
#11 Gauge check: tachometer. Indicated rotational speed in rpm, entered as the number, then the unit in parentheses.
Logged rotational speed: 6600 (rpm)
